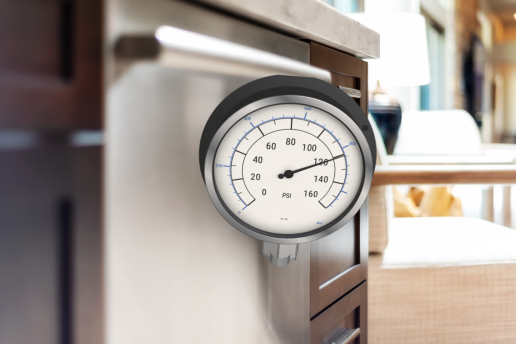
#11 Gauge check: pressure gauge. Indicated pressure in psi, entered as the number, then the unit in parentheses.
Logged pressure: 120 (psi)
